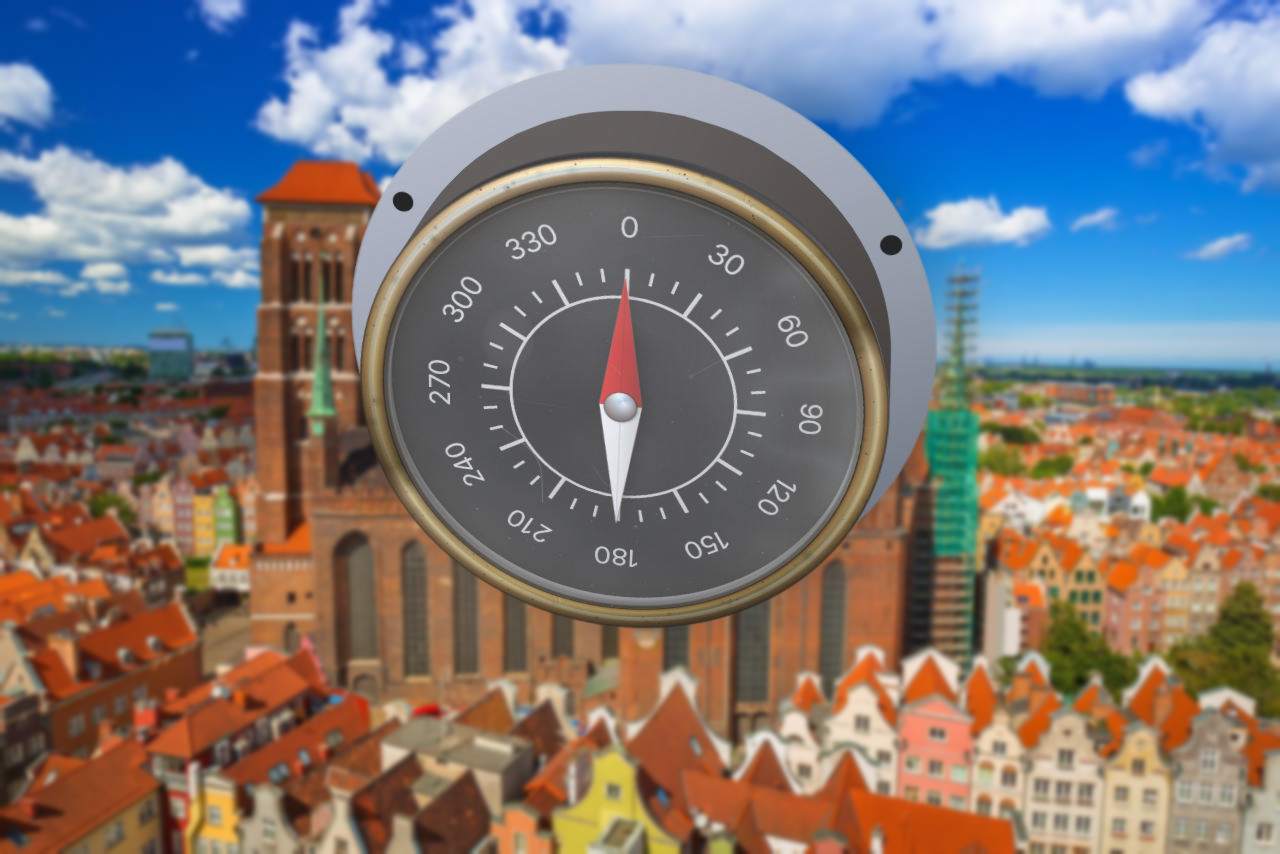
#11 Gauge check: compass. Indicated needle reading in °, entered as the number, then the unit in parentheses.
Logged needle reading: 0 (°)
